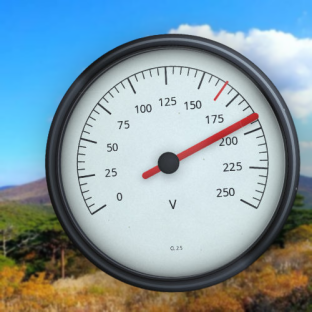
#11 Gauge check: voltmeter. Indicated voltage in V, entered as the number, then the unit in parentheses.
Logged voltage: 192.5 (V)
